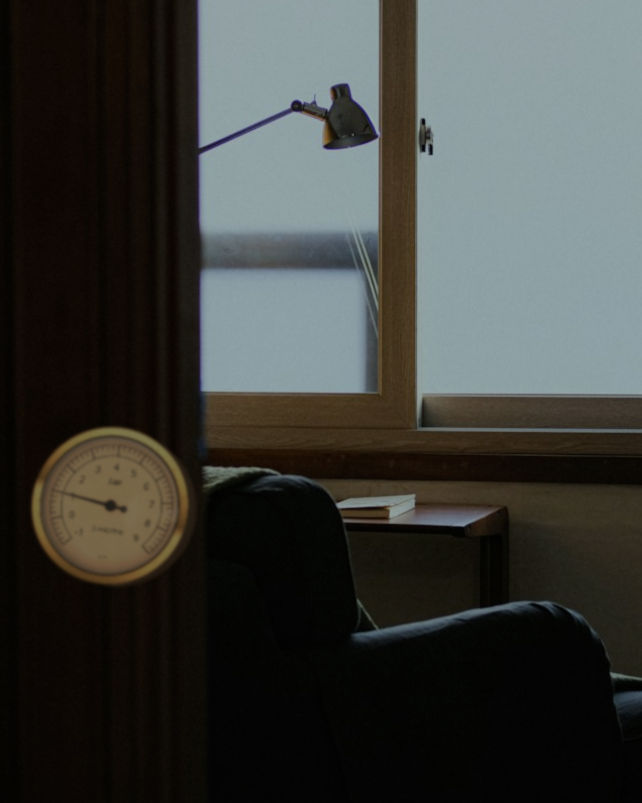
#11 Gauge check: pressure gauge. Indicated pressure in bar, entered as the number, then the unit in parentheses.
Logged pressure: 1 (bar)
